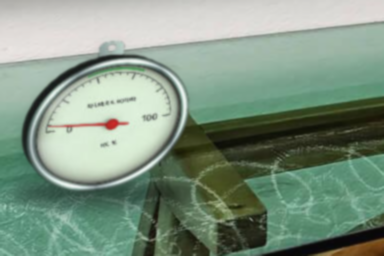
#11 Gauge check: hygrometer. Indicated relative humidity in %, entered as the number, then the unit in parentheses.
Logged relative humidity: 4 (%)
